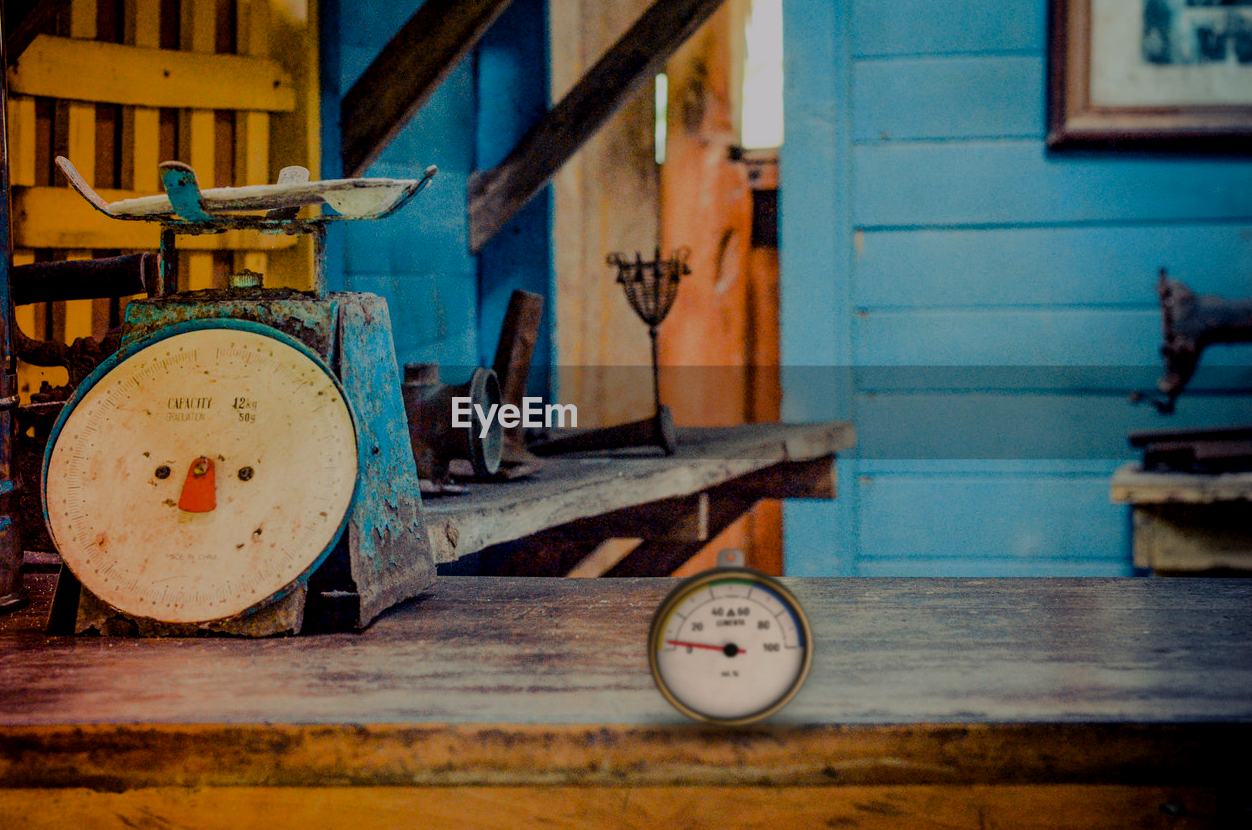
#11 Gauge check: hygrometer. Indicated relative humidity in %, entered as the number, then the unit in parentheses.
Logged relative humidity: 5 (%)
